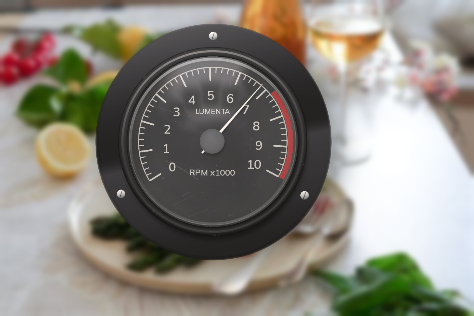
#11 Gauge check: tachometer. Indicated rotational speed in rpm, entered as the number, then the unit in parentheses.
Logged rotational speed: 6800 (rpm)
